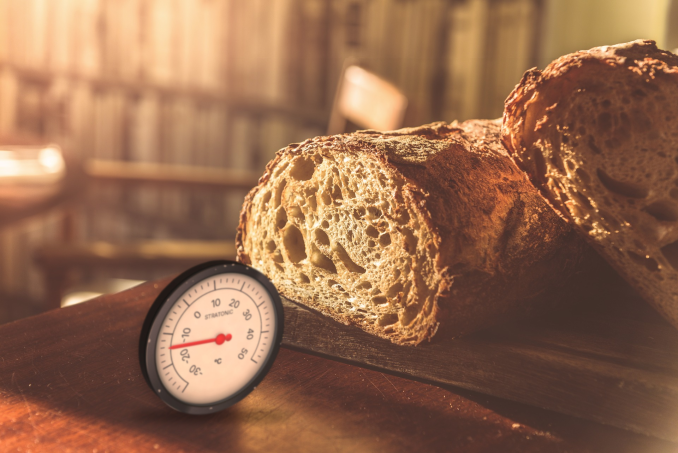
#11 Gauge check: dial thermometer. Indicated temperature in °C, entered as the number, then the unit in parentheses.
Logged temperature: -14 (°C)
